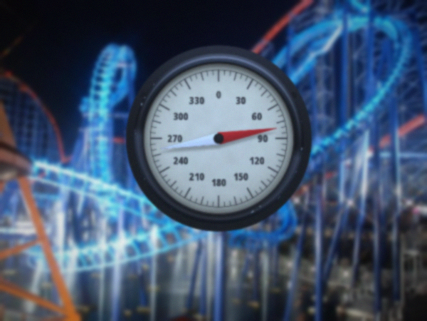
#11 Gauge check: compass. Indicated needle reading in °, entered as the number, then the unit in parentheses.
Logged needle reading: 80 (°)
